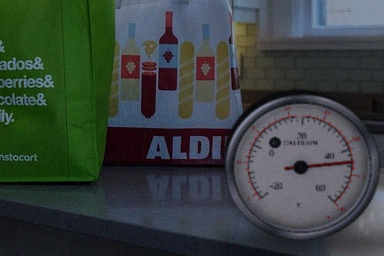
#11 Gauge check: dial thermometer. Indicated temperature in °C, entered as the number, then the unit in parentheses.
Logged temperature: 44 (°C)
